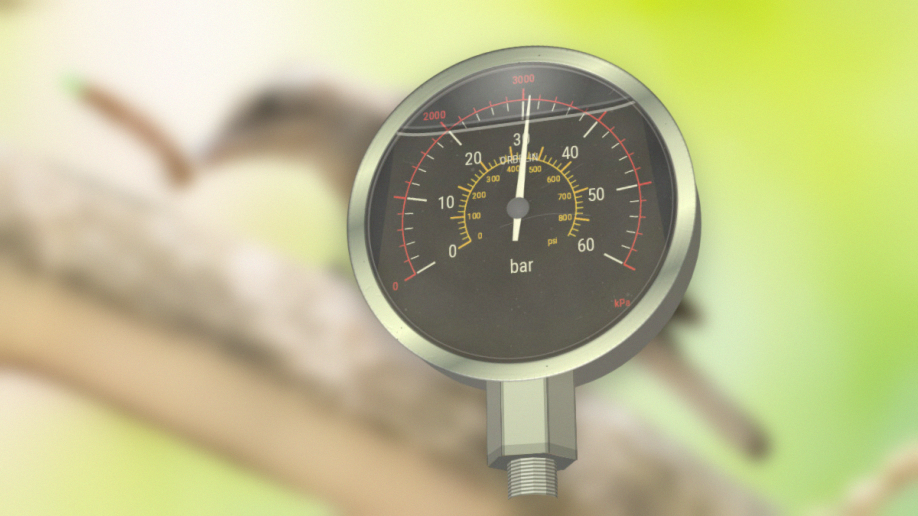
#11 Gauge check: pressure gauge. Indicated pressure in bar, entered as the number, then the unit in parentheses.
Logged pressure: 31 (bar)
